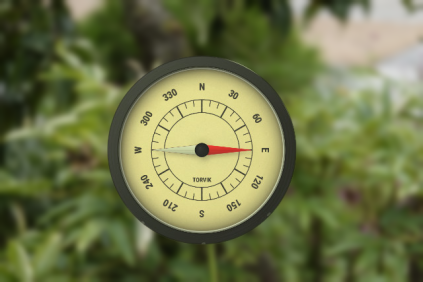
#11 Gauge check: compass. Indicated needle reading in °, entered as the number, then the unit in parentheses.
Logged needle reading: 90 (°)
